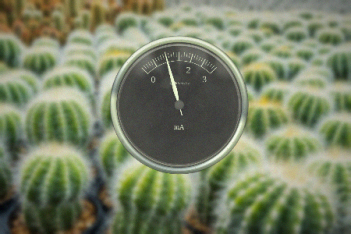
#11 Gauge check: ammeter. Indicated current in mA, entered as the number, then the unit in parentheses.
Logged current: 1 (mA)
